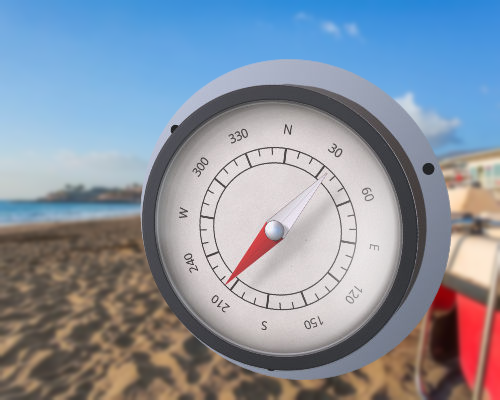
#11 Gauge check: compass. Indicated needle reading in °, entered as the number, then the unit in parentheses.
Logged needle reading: 215 (°)
